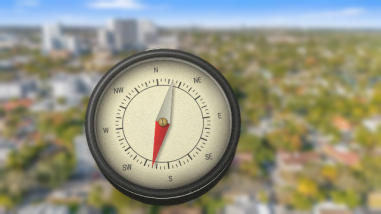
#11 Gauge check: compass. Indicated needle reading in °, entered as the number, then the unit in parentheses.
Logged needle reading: 200 (°)
